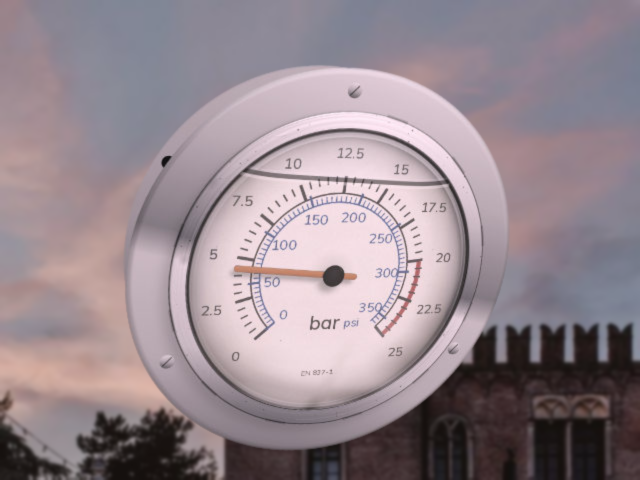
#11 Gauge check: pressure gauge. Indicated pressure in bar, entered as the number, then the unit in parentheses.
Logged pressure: 4.5 (bar)
